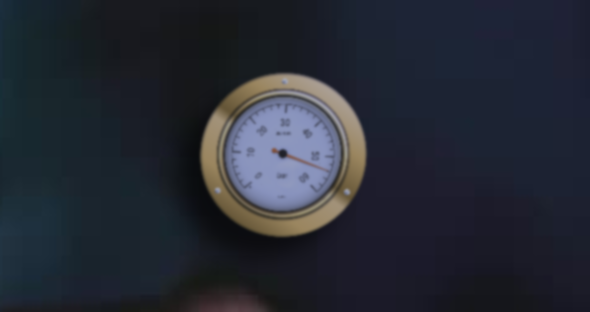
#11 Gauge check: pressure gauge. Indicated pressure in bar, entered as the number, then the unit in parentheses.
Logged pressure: 54 (bar)
